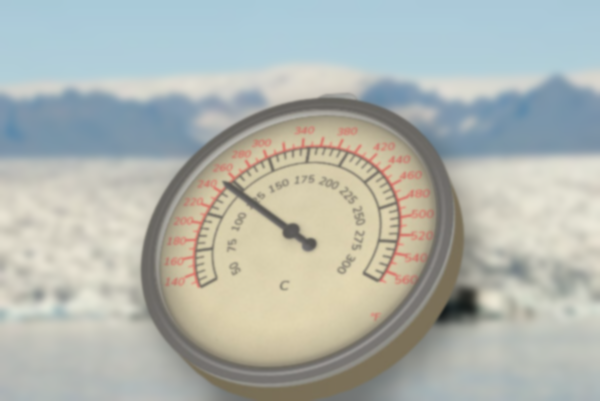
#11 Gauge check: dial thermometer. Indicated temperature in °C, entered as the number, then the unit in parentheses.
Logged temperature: 120 (°C)
